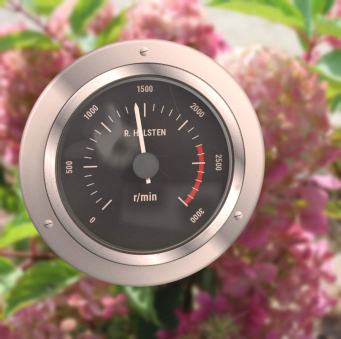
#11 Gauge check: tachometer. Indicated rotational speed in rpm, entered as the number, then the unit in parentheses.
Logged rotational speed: 1400 (rpm)
